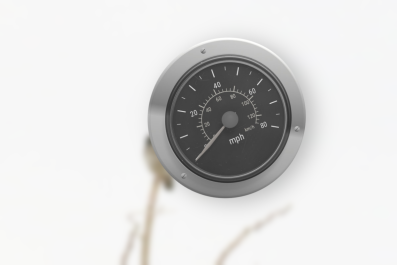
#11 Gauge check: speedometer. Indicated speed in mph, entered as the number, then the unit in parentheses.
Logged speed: 0 (mph)
